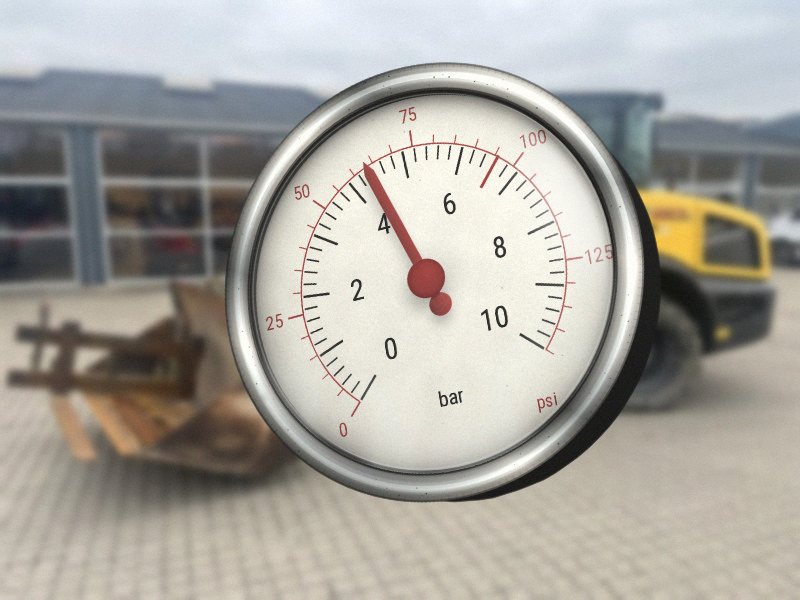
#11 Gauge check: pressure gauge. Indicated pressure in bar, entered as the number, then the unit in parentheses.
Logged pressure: 4.4 (bar)
